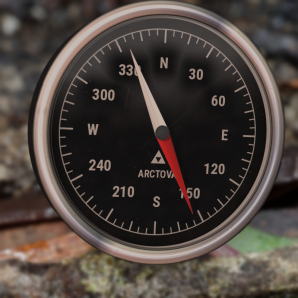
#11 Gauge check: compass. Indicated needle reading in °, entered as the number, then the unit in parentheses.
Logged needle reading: 155 (°)
